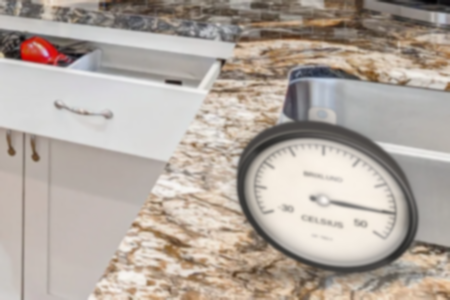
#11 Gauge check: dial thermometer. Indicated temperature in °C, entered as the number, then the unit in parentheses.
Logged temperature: 40 (°C)
